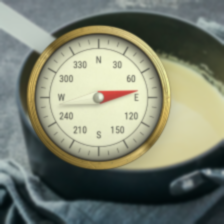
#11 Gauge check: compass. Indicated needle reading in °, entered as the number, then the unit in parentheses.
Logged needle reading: 80 (°)
